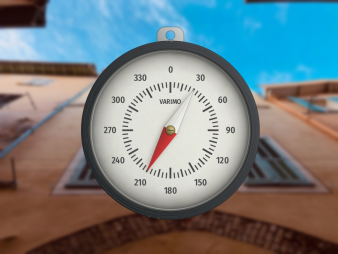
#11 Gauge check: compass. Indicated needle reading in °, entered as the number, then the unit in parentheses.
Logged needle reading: 210 (°)
